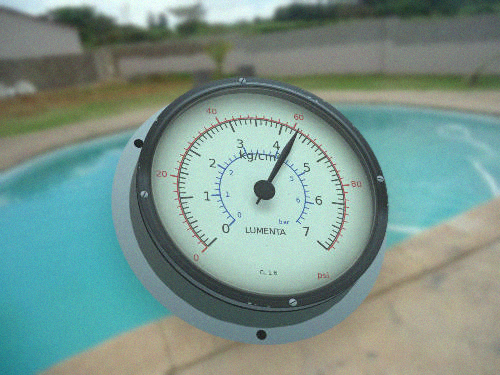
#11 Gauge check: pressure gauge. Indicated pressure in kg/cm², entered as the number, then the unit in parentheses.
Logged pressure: 4.3 (kg/cm²)
